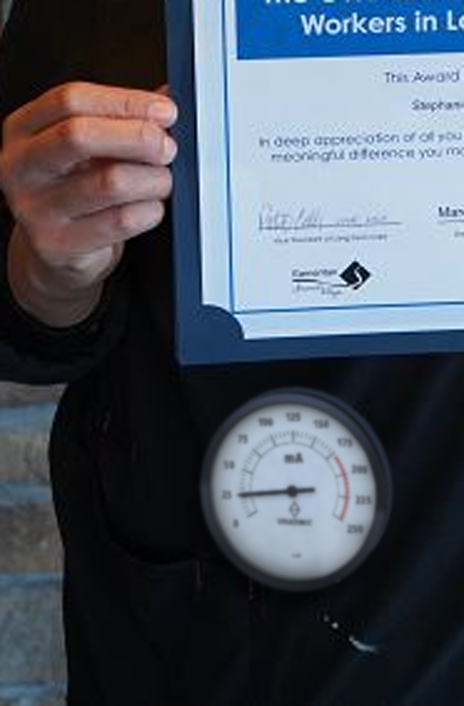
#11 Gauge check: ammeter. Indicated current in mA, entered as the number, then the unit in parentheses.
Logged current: 25 (mA)
